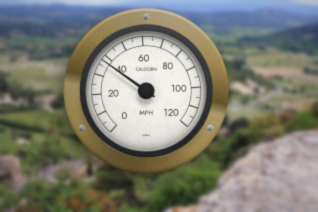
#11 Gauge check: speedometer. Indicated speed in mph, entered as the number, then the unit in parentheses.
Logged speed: 37.5 (mph)
